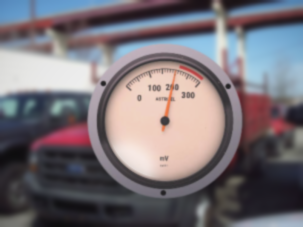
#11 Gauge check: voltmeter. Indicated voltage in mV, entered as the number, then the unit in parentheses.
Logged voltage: 200 (mV)
